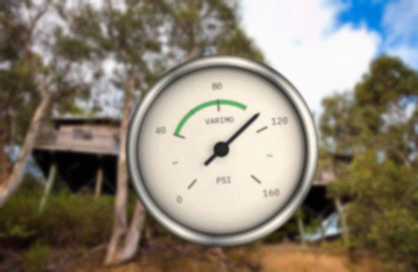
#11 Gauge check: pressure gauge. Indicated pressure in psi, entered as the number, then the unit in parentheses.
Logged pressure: 110 (psi)
